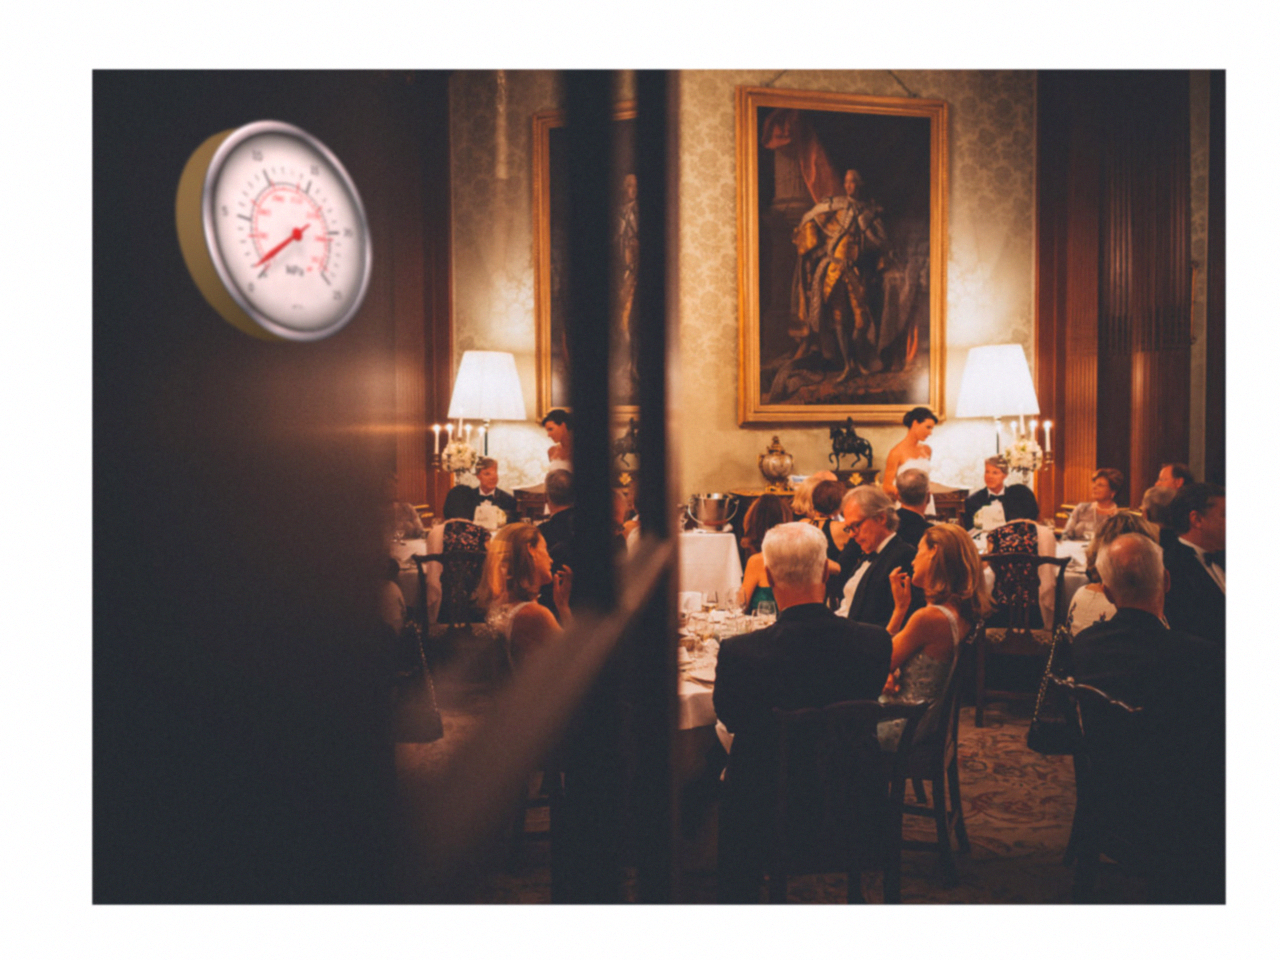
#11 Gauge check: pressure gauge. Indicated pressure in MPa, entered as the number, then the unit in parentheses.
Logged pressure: 1 (MPa)
